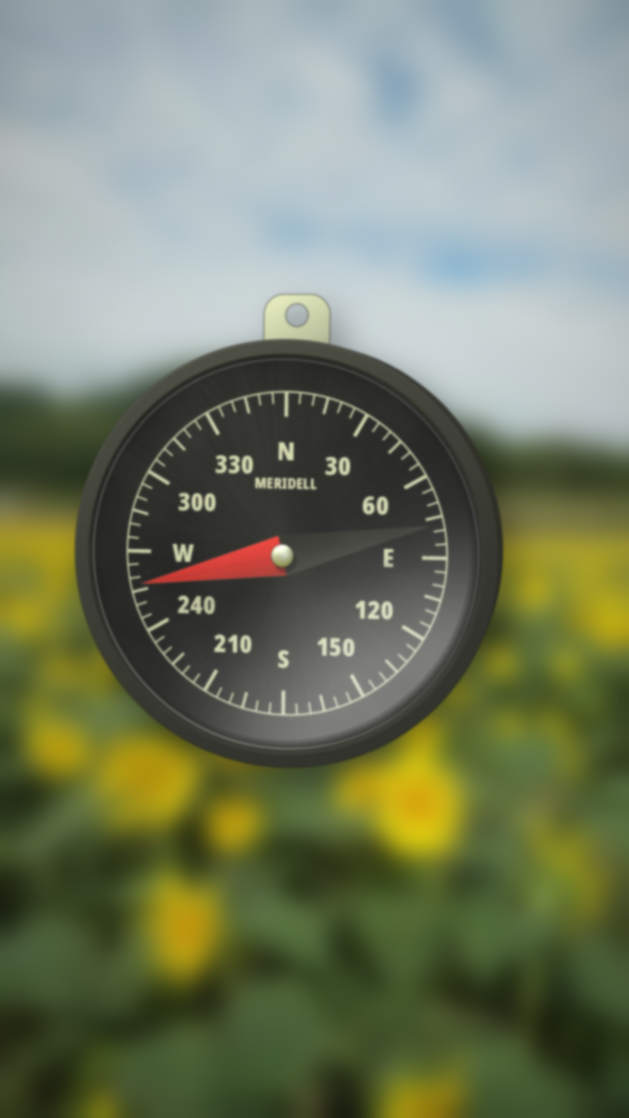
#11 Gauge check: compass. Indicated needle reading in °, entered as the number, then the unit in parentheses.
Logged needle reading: 257.5 (°)
